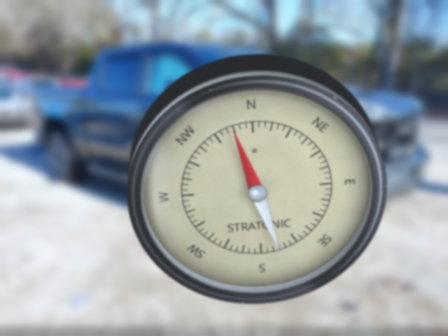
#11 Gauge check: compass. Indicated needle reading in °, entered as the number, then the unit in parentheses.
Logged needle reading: 345 (°)
